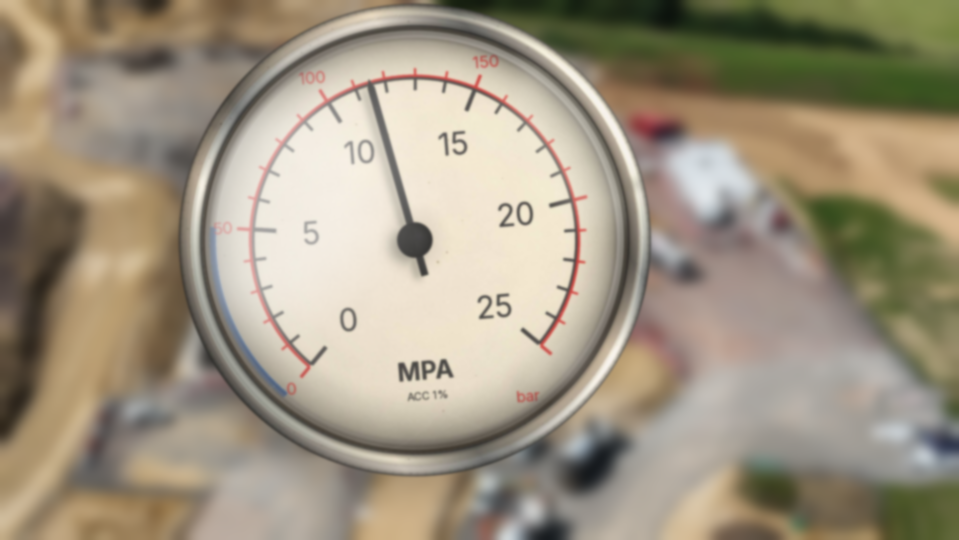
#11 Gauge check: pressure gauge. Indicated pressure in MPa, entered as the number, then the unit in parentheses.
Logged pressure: 11.5 (MPa)
